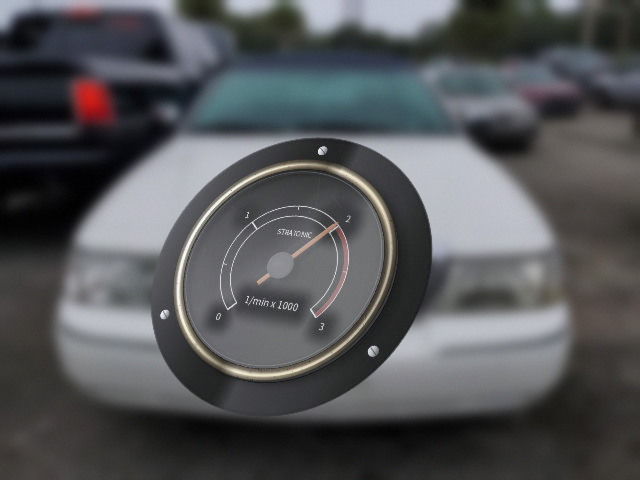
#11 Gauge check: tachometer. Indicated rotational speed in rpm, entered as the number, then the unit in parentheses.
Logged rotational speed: 2000 (rpm)
